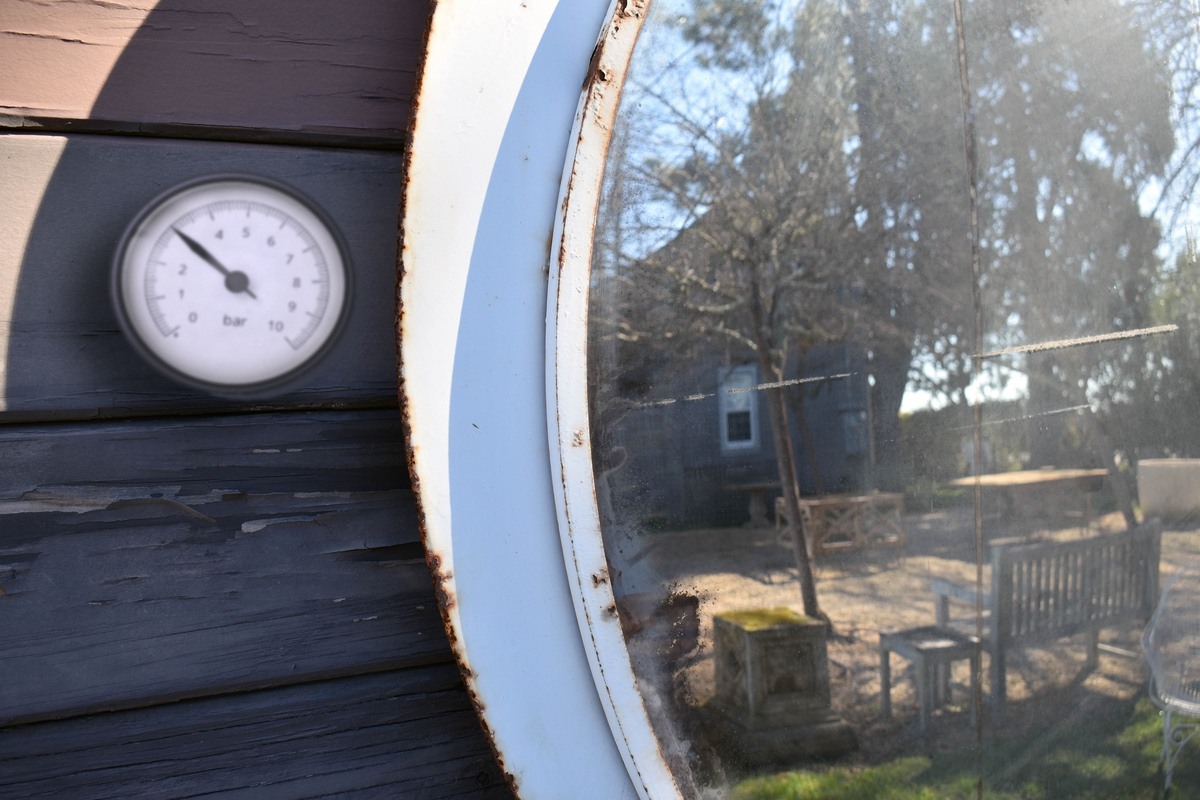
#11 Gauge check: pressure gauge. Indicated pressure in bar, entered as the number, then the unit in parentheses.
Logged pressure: 3 (bar)
